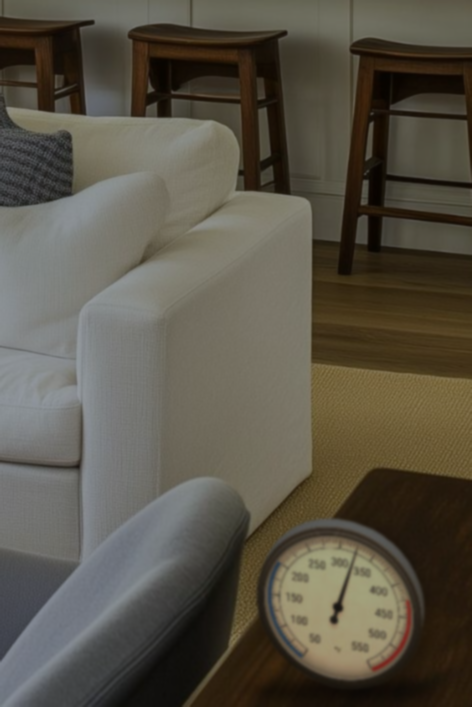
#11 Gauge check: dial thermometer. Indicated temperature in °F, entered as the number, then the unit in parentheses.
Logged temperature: 325 (°F)
